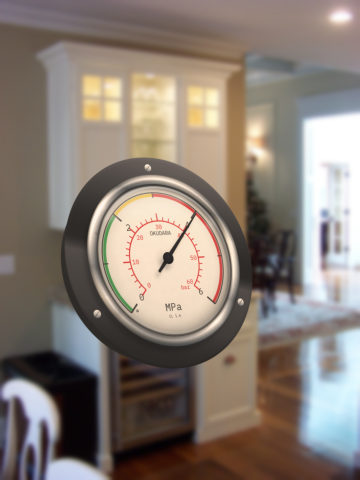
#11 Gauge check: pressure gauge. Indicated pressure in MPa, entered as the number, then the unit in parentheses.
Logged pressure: 4 (MPa)
